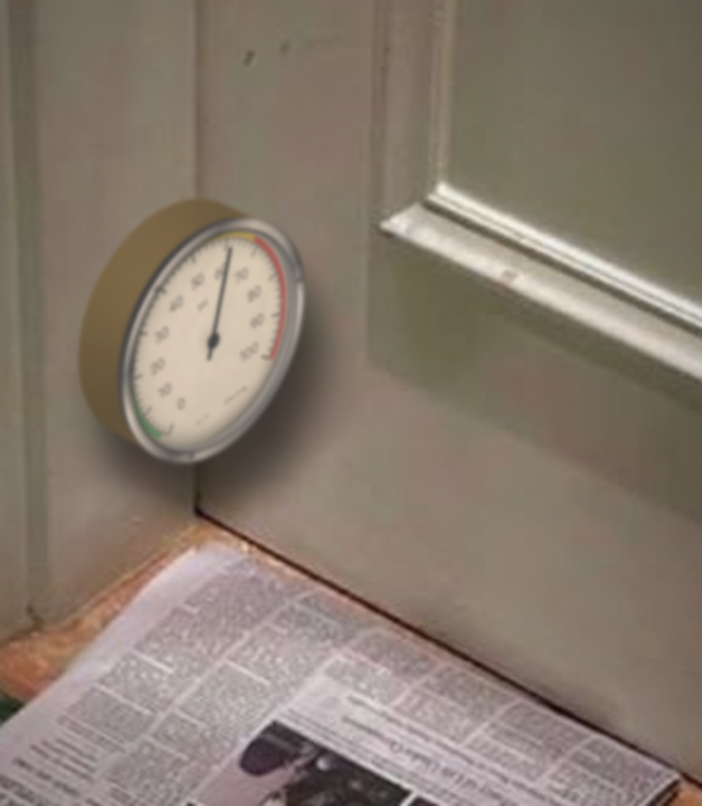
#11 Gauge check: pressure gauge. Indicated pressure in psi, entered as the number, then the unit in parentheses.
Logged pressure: 60 (psi)
